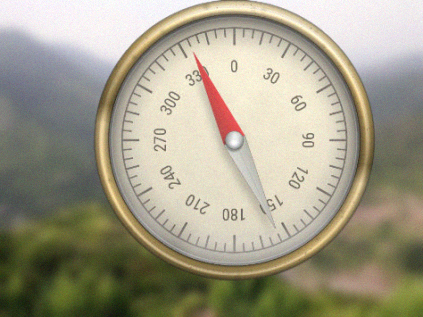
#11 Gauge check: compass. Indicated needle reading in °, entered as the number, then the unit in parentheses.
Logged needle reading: 335 (°)
